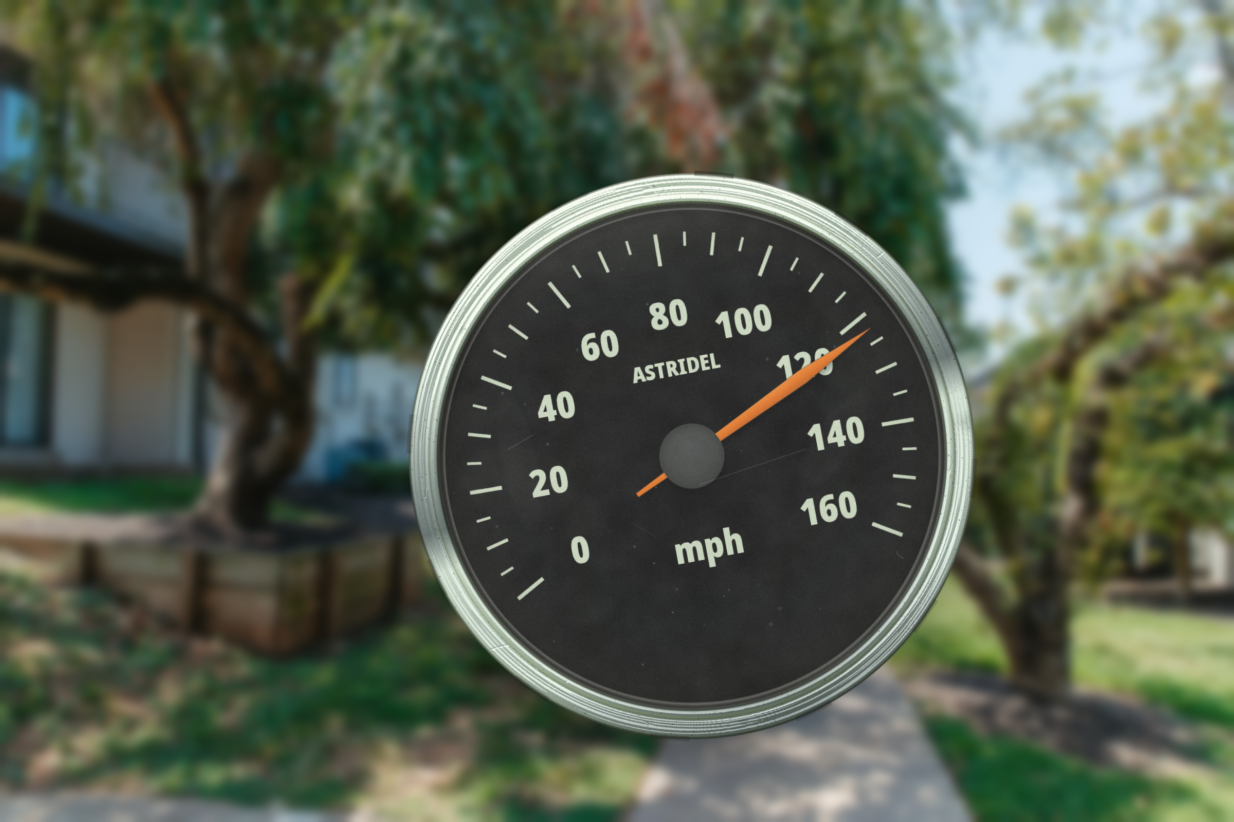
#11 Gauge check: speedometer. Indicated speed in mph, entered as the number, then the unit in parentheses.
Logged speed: 122.5 (mph)
